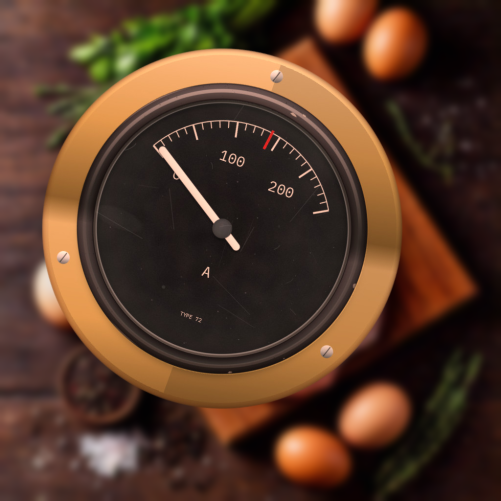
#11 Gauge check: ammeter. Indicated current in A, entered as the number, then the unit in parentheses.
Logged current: 5 (A)
